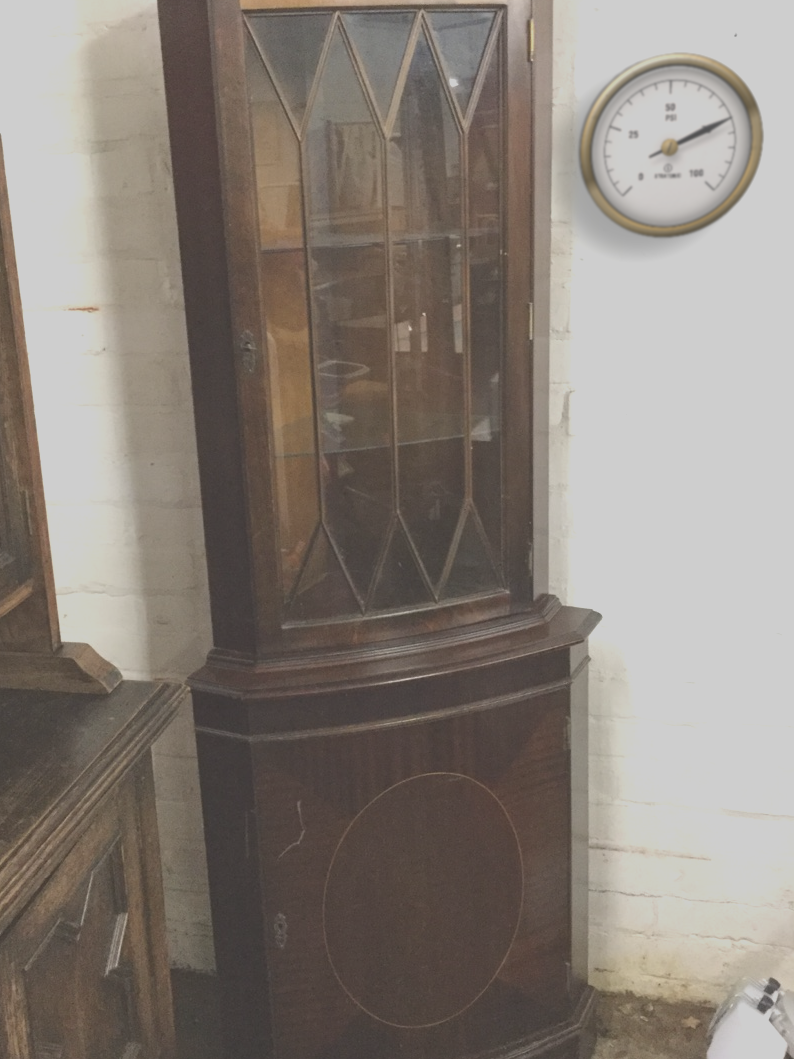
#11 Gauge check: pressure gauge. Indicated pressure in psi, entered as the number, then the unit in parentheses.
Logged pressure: 75 (psi)
